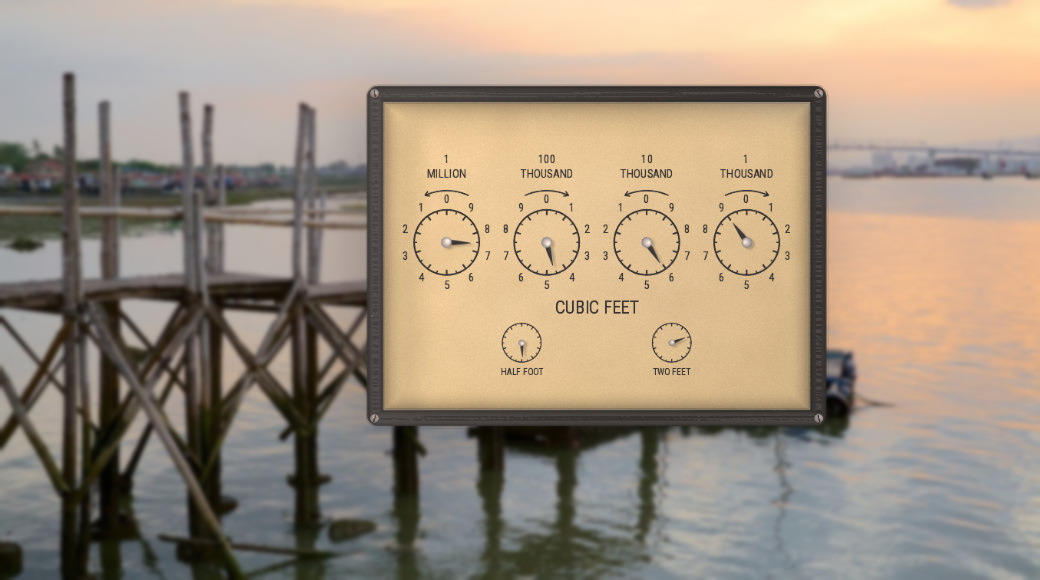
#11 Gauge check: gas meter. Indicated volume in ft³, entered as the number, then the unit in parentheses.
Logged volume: 745900 (ft³)
